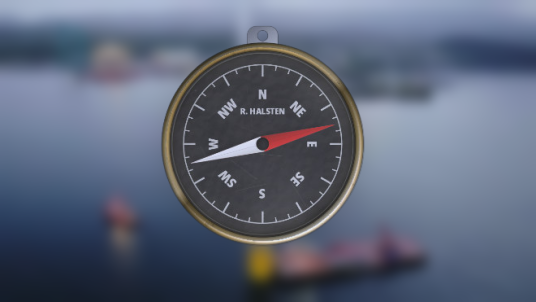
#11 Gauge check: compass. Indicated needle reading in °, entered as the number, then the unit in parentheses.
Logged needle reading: 75 (°)
